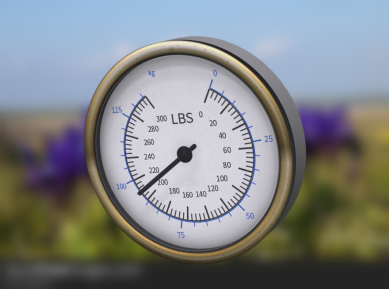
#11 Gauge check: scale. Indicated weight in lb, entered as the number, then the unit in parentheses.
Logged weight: 208 (lb)
